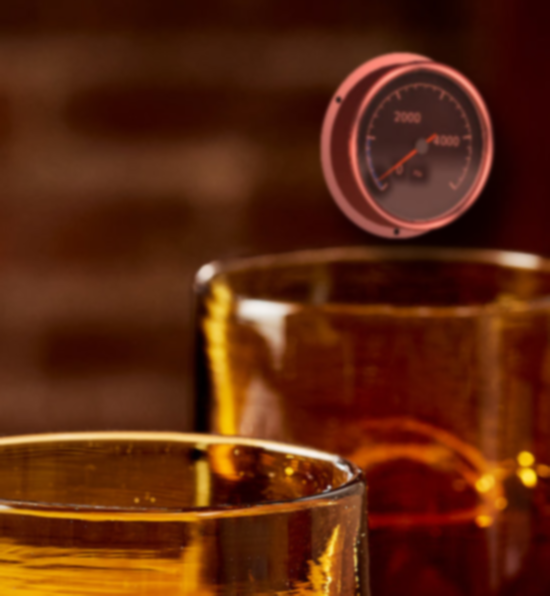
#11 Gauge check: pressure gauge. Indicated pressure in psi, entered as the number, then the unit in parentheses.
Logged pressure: 200 (psi)
